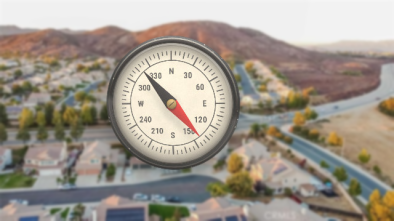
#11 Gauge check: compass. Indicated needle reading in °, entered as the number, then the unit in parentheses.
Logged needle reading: 140 (°)
